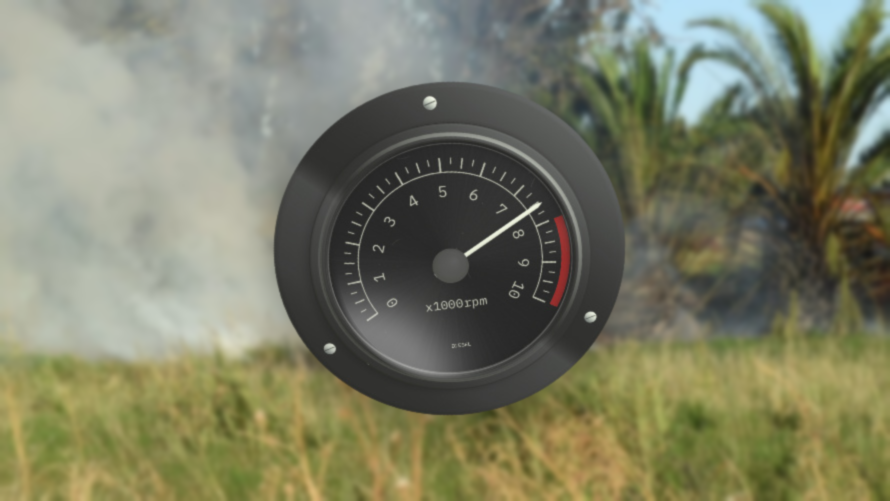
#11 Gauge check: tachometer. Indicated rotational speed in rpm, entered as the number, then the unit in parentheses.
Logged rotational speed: 7500 (rpm)
